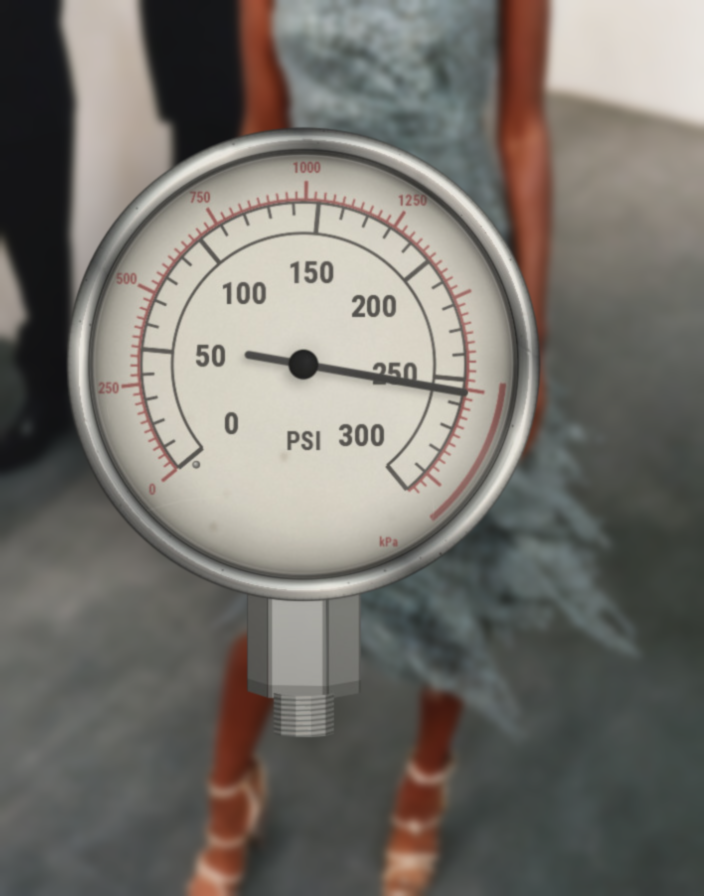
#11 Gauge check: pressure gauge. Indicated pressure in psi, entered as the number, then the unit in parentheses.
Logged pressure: 255 (psi)
